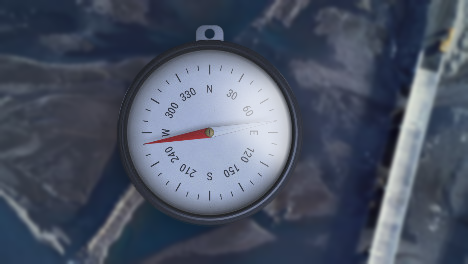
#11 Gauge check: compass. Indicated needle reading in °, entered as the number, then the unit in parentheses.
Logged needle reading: 260 (°)
